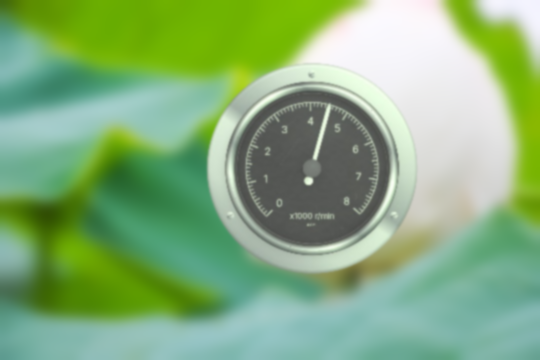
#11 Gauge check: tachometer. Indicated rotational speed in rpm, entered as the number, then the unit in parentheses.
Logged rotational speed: 4500 (rpm)
